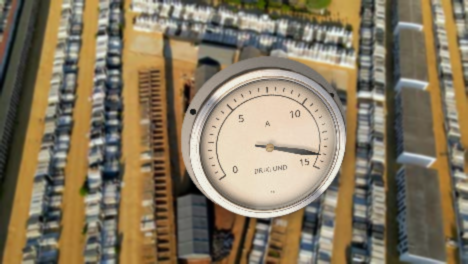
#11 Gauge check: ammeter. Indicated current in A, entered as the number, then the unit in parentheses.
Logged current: 14 (A)
